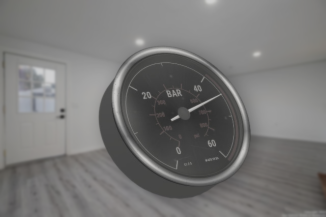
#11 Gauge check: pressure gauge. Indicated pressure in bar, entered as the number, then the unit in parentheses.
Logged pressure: 45 (bar)
